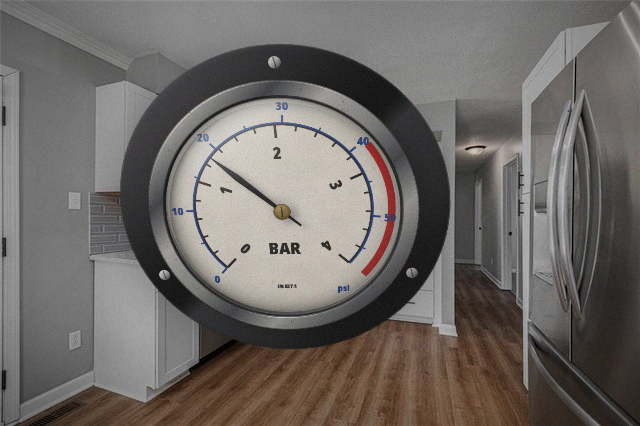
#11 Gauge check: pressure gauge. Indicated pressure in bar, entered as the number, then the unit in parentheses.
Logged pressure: 1.3 (bar)
